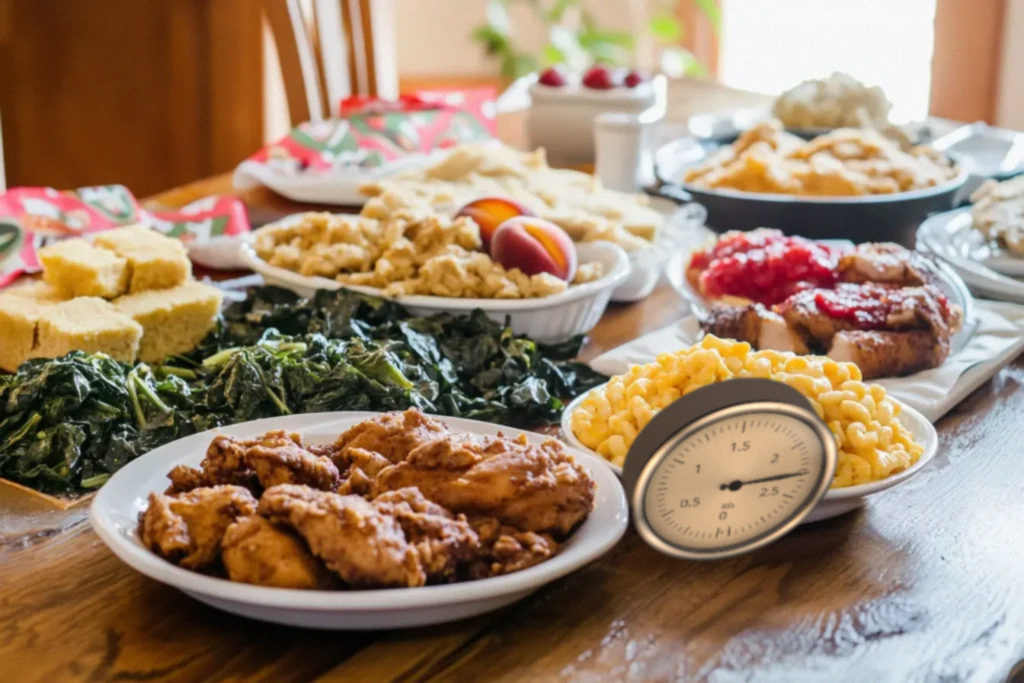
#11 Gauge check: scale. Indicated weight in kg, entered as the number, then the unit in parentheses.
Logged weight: 2.25 (kg)
